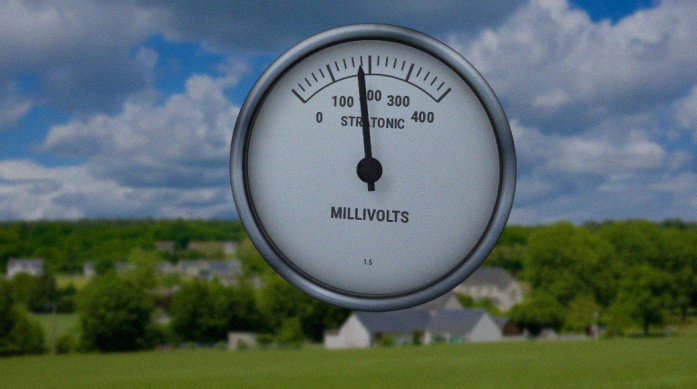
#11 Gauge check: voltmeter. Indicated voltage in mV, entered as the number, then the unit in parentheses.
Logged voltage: 180 (mV)
